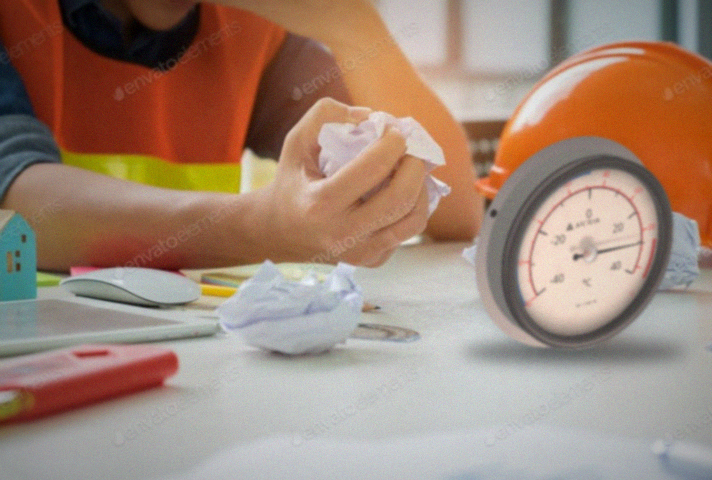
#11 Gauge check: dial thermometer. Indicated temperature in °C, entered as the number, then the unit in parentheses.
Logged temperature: 30 (°C)
